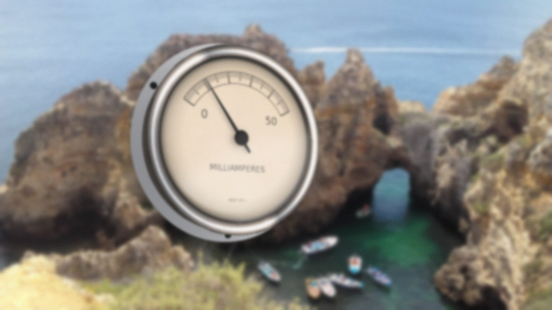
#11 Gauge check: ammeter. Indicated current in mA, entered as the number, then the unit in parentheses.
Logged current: 10 (mA)
